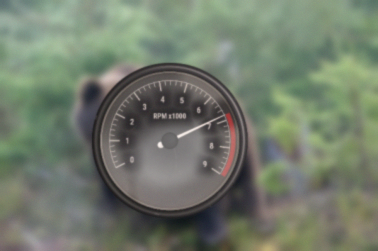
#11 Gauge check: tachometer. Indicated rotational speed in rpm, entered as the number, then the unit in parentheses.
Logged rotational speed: 6800 (rpm)
